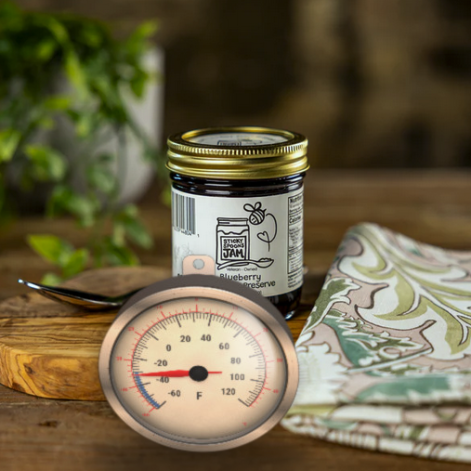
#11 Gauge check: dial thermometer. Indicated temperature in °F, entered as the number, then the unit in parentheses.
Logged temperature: -30 (°F)
